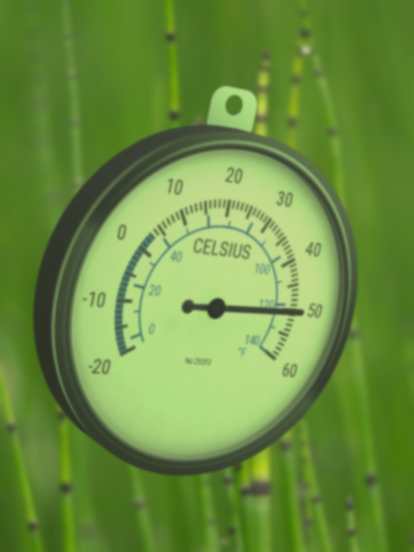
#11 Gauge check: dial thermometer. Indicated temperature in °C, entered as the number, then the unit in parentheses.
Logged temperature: 50 (°C)
